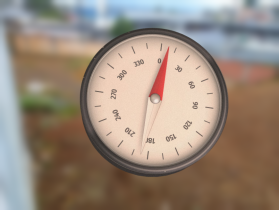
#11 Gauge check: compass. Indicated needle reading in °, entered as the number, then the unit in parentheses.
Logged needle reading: 7.5 (°)
